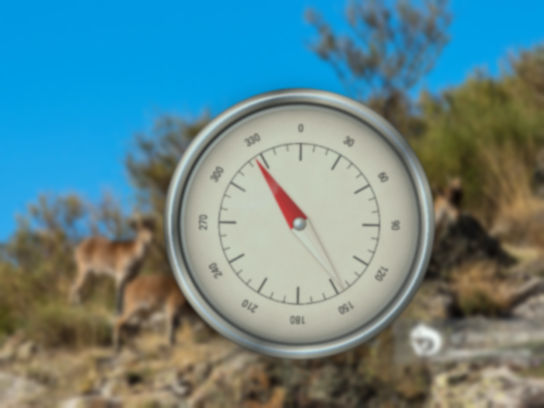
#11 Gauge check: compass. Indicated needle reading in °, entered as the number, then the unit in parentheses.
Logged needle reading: 325 (°)
